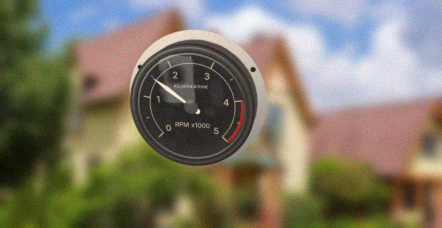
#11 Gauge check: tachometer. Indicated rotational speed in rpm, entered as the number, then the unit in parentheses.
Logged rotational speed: 1500 (rpm)
